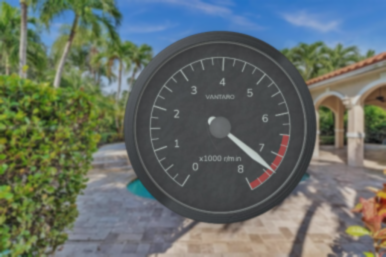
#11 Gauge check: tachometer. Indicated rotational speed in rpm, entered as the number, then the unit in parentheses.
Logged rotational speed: 7375 (rpm)
